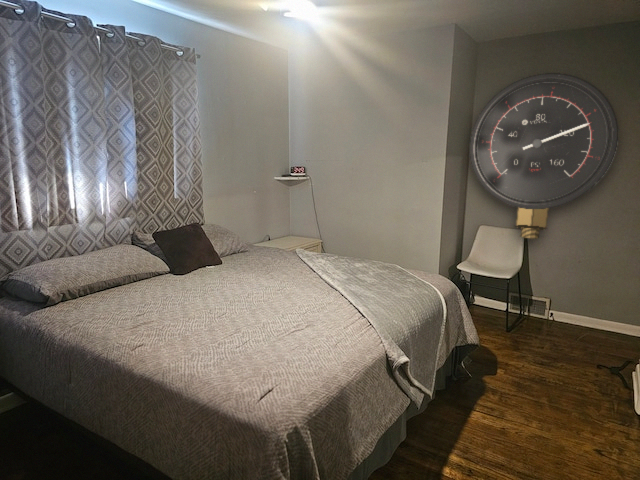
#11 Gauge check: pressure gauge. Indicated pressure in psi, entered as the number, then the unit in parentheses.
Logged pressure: 120 (psi)
